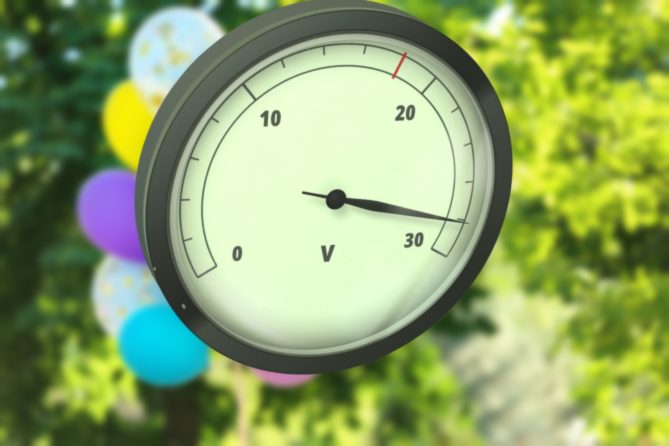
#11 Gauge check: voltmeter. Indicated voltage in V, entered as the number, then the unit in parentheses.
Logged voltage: 28 (V)
